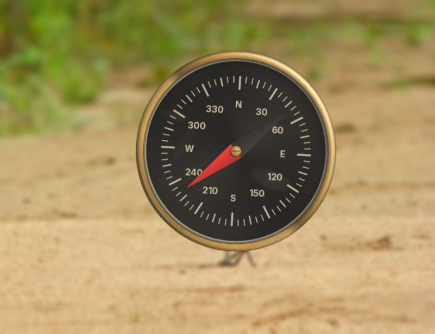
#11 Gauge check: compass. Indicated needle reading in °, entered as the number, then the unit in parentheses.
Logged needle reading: 230 (°)
